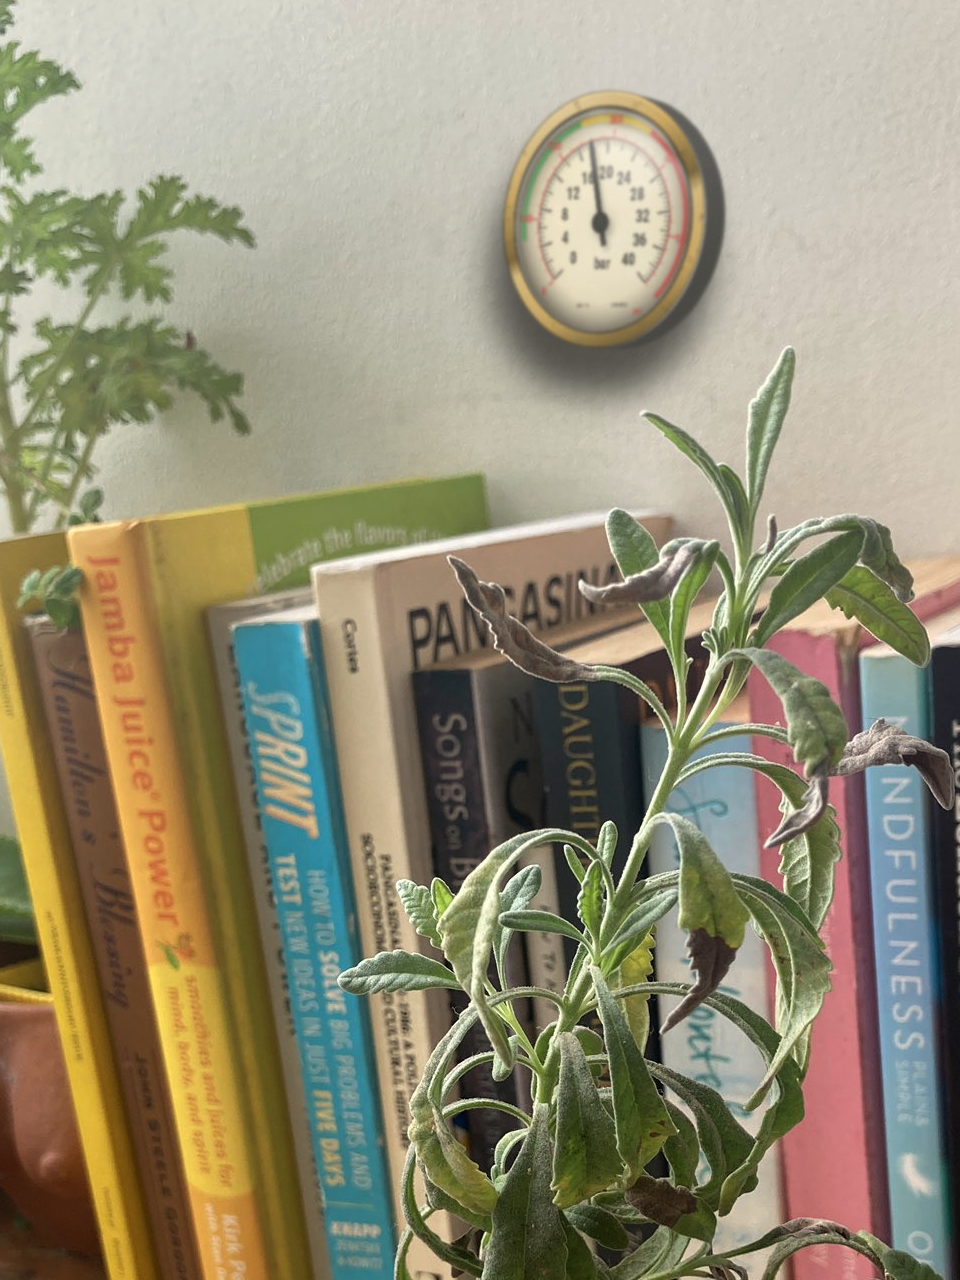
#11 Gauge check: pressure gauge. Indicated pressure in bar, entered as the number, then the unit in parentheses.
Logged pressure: 18 (bar)
